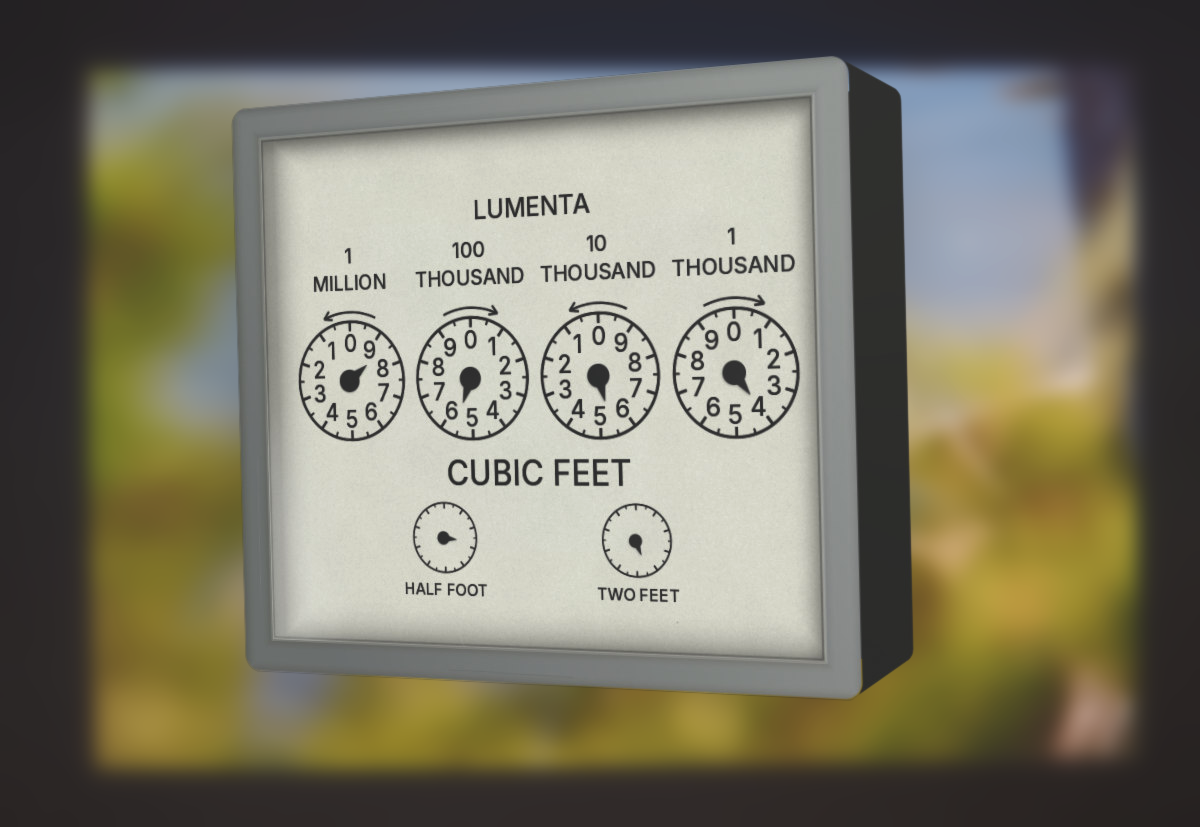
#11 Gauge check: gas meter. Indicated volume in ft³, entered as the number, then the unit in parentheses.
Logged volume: 855400 (ft³)
